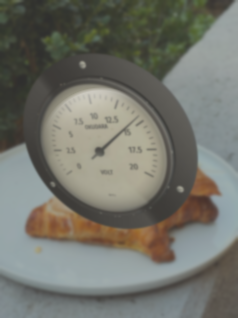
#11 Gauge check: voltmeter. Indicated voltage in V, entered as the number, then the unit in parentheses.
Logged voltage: 14.5 (V)
